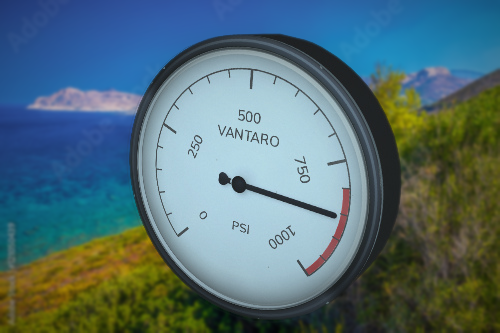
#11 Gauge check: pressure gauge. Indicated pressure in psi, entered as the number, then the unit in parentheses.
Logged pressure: 850 (psi)
